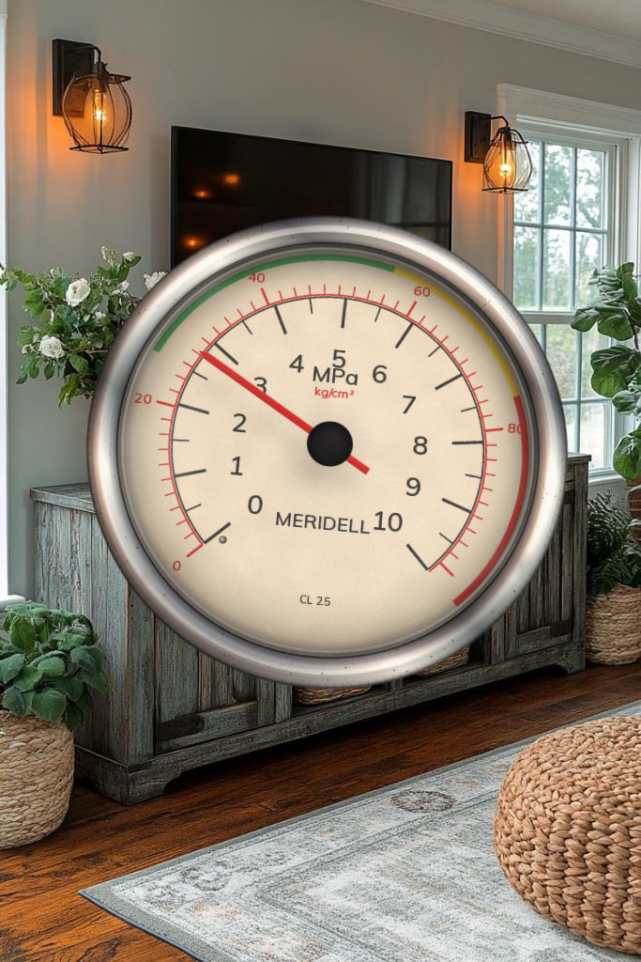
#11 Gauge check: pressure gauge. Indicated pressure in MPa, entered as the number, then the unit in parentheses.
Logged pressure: 2.75 (MPa)
